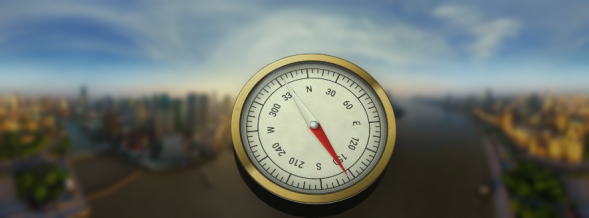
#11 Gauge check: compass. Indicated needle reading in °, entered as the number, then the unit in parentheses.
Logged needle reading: 155 (°)
